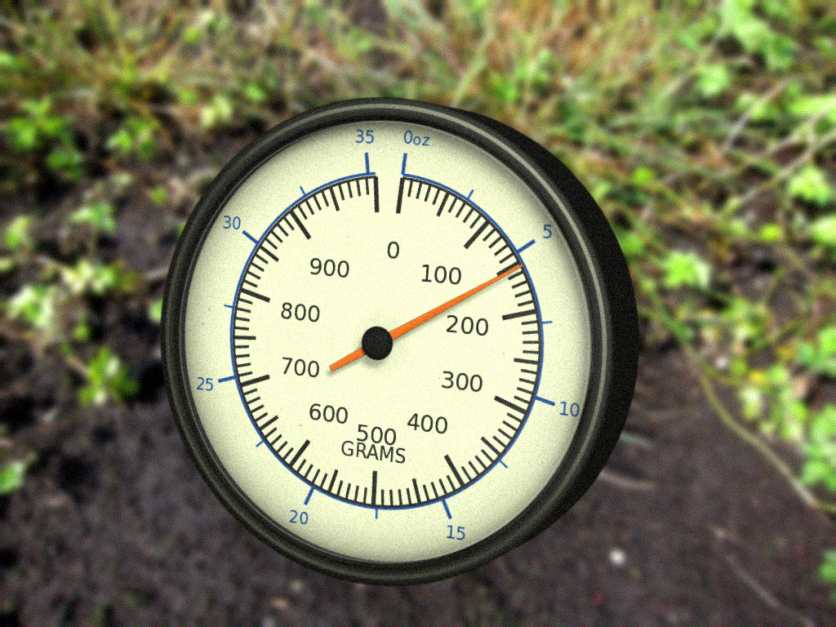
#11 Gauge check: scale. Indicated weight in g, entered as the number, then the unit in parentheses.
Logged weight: 155 (g)
